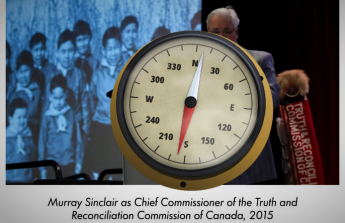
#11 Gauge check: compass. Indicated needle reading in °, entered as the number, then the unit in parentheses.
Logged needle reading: 187.5 (°)
